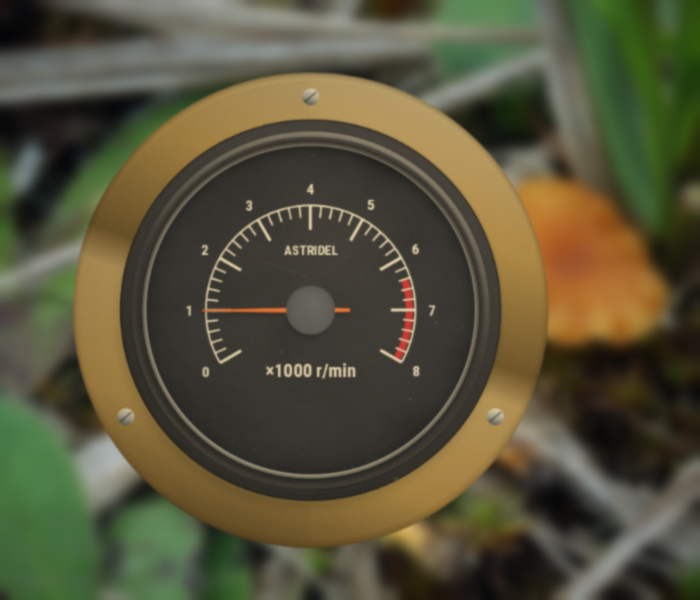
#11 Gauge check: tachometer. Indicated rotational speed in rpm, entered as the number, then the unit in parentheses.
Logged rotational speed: 1000 (rpm)
